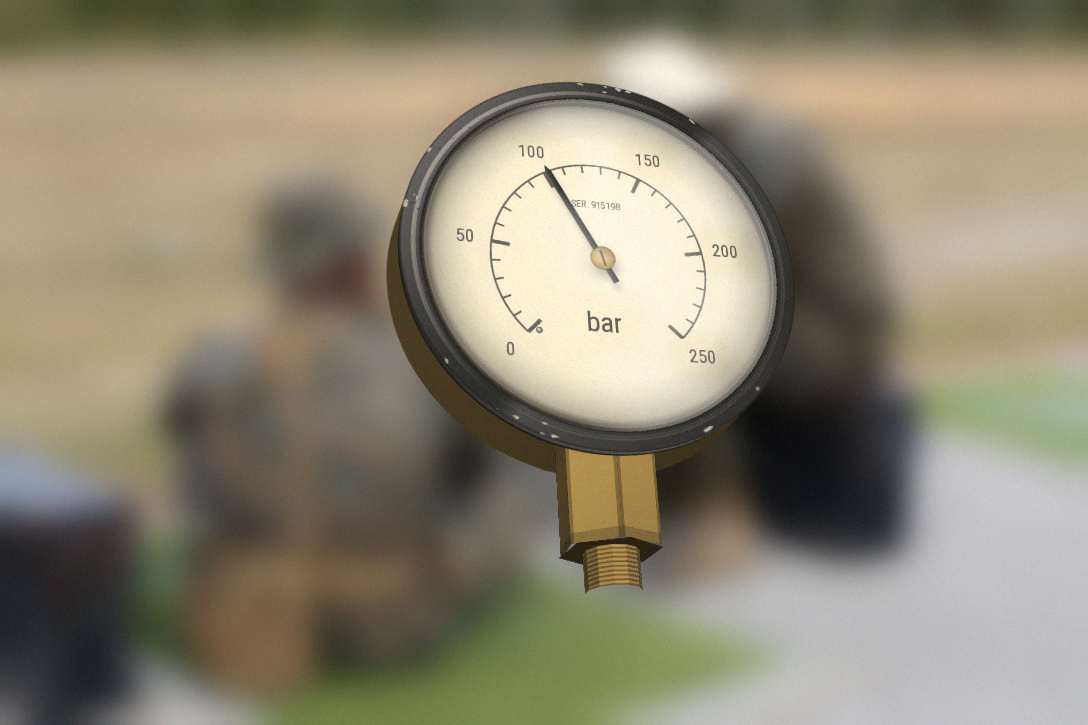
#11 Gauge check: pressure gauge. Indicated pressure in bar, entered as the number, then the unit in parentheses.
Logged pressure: 100 (bar)
